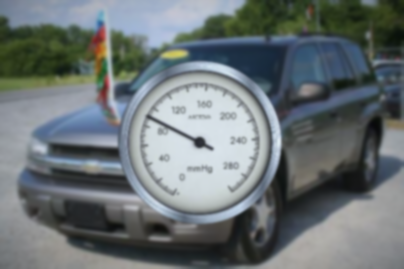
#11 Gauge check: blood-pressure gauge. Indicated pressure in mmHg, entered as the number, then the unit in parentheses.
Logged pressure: 90 (mmHg)
